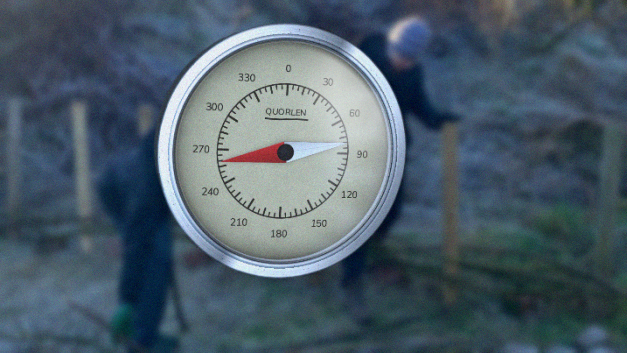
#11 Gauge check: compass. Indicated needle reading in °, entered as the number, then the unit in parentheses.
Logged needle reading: 260 (°)
